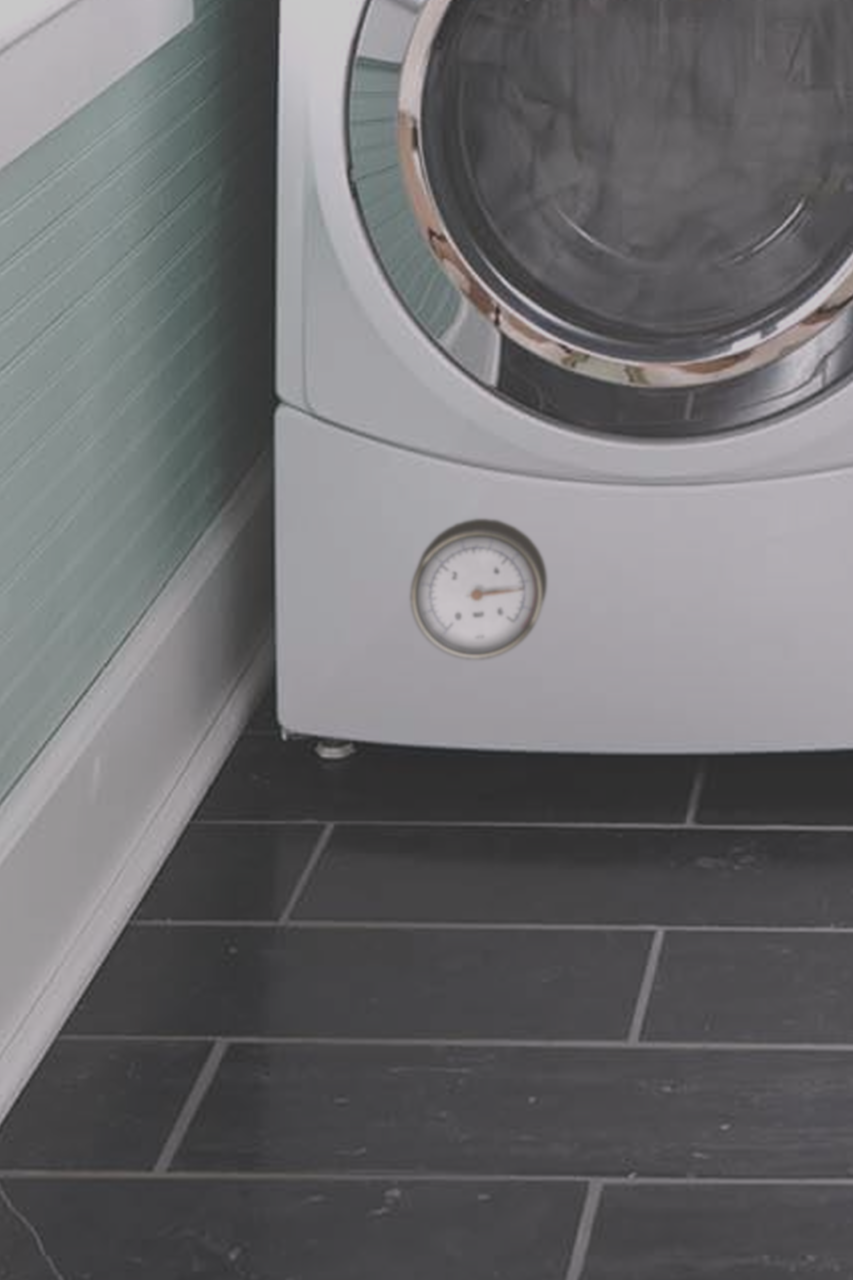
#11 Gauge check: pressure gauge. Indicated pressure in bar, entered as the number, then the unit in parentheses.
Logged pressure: 5 (bar)
